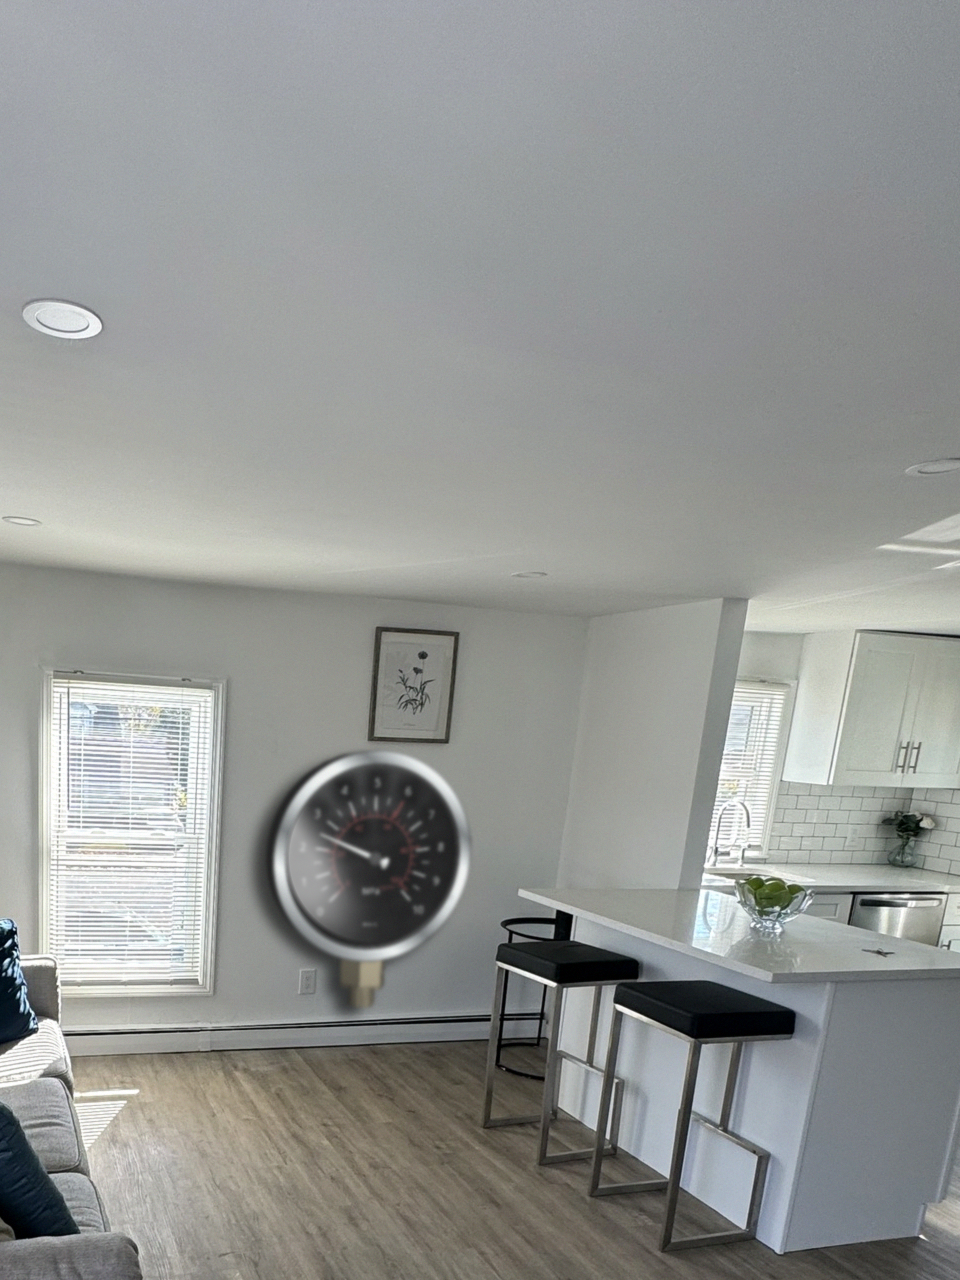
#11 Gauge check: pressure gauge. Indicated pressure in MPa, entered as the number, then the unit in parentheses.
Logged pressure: 2.5 (MPa)
